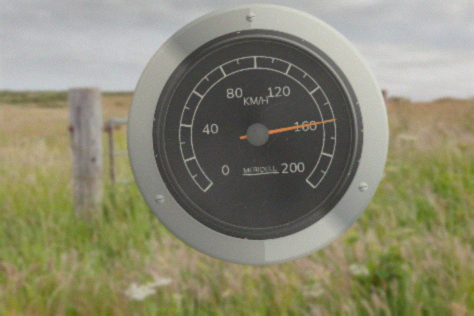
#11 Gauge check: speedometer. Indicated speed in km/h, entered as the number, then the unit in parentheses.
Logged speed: 160 (km/h)
